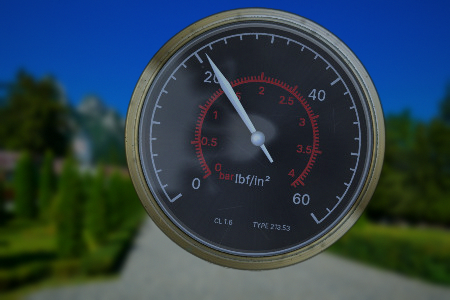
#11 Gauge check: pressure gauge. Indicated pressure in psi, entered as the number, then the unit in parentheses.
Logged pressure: 21 (psi)
